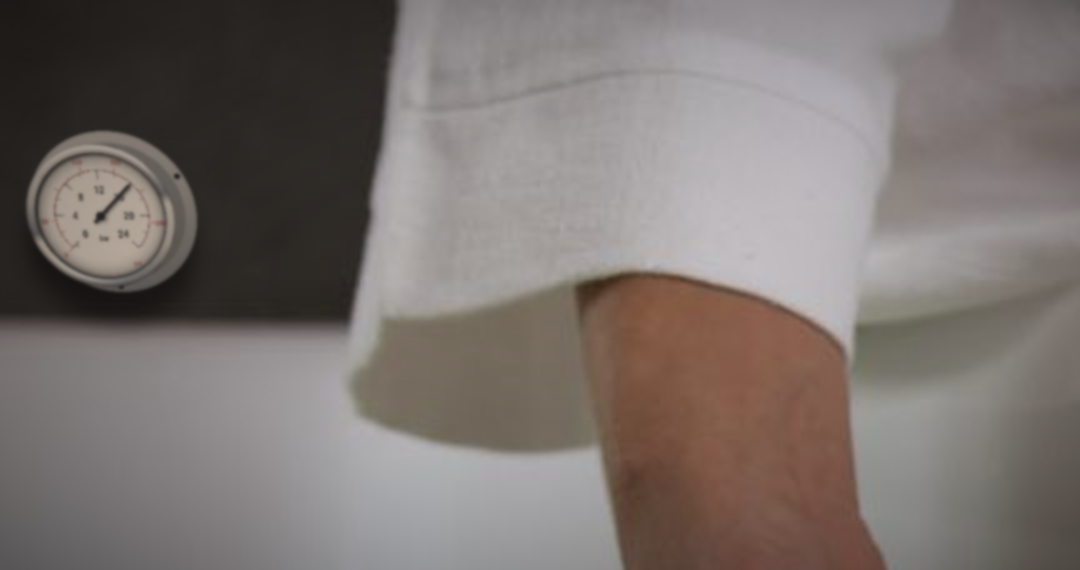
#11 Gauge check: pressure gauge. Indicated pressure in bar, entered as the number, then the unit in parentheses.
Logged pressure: 16 (bar)
